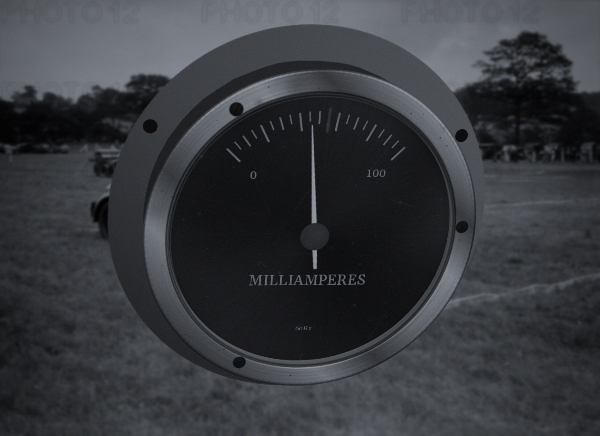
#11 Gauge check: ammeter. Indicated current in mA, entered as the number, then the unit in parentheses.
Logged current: 45 (mA)
